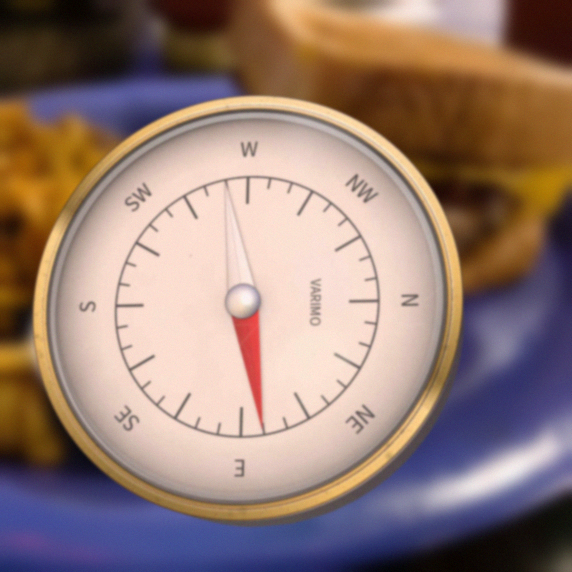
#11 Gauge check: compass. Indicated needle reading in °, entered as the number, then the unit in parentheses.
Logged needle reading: 80 (°)
